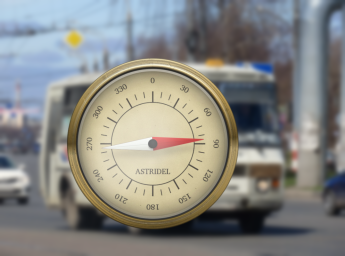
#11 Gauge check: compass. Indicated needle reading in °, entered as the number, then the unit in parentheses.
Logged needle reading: 85 (°)
